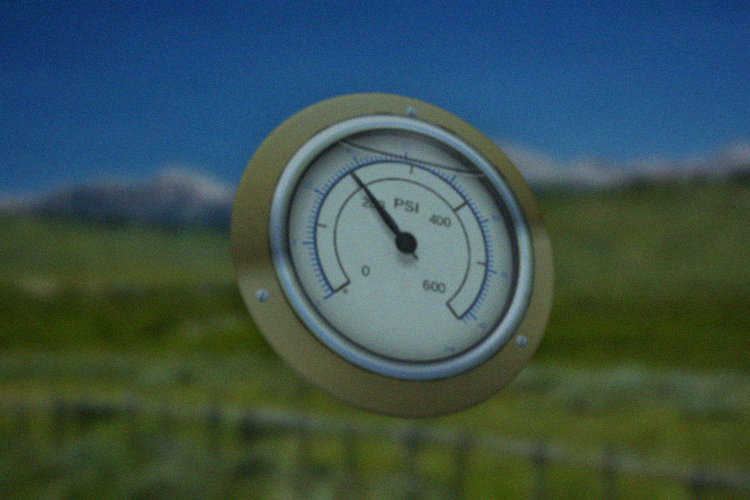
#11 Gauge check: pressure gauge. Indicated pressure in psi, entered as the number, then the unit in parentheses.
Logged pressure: 200 (psi)
